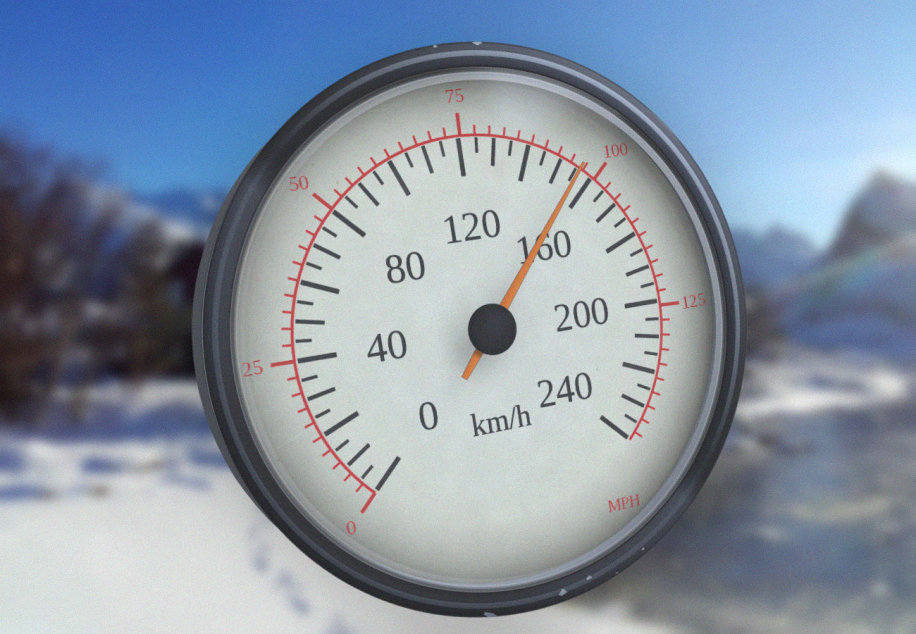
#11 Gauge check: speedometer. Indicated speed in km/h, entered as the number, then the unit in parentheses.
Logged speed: 155 (km/h)
